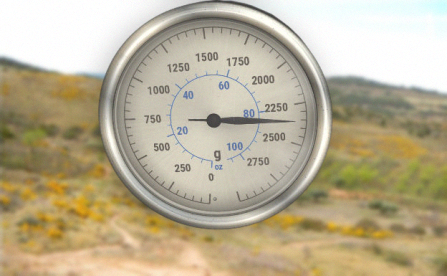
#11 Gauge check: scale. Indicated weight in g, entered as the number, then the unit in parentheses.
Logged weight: 2350 (g)
